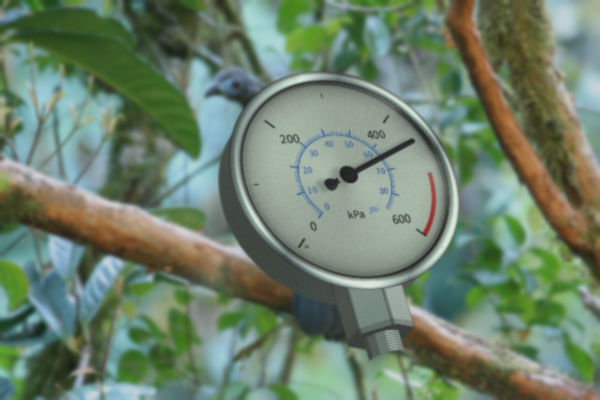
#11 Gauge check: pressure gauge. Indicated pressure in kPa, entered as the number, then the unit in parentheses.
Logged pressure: 450 (kPa)
